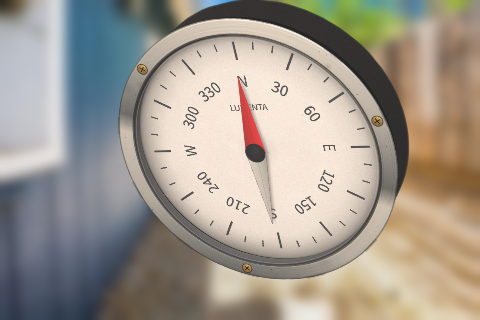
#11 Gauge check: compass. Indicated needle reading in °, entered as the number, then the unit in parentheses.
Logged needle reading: 0 (°)
